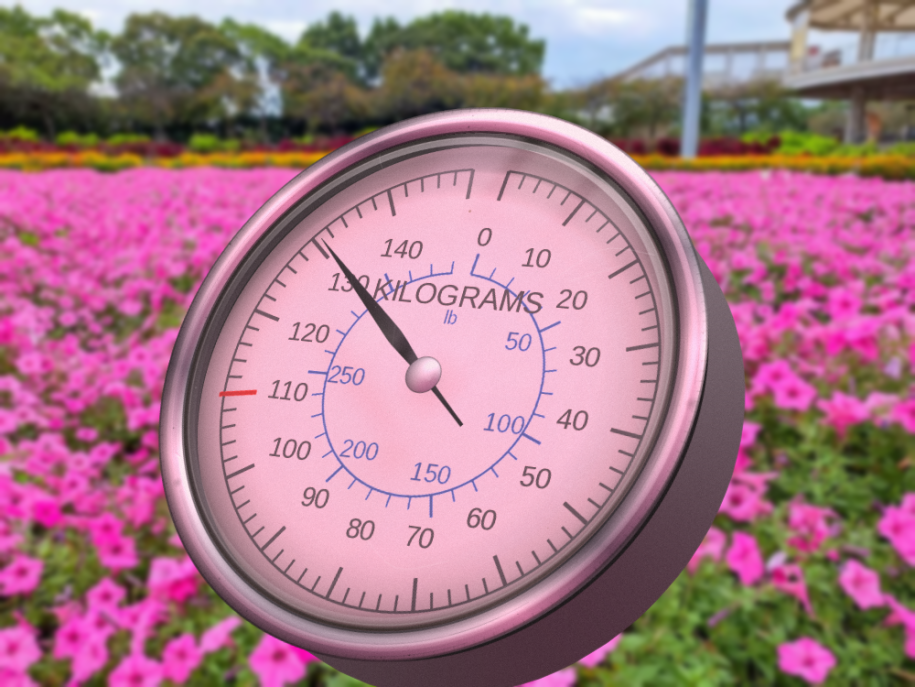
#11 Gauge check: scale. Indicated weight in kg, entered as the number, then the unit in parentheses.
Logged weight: 131 (kg)
